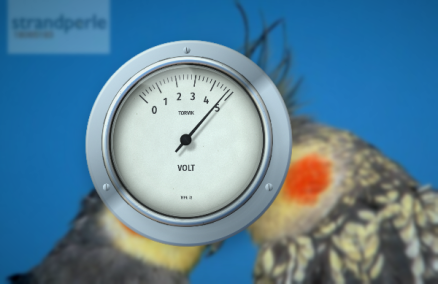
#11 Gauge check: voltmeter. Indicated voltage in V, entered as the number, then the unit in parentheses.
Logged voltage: 4.8 (V)
